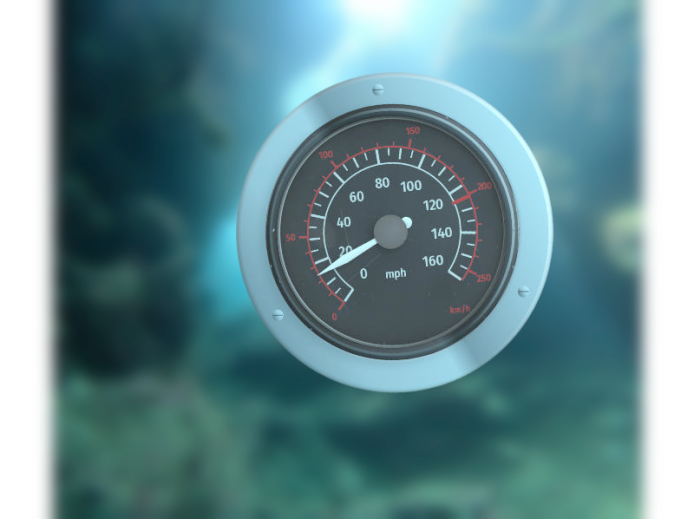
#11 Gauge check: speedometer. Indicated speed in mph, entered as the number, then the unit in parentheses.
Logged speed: 15 (mph)
